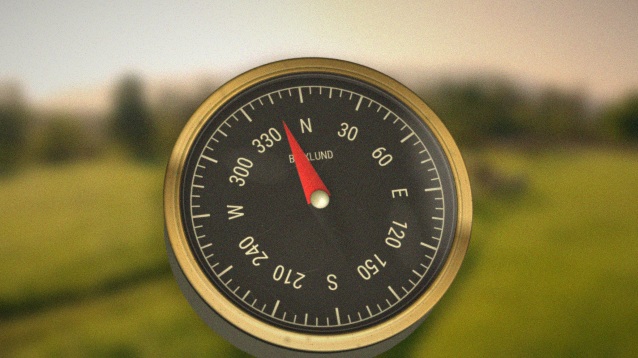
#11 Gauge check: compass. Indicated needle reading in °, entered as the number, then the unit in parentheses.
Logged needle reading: 345 (°)
